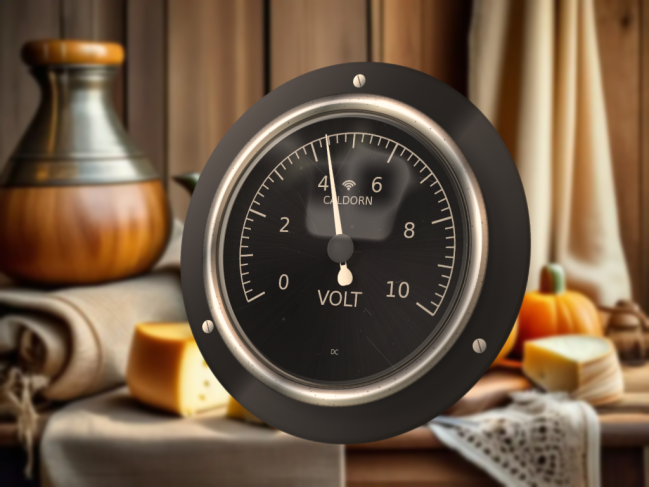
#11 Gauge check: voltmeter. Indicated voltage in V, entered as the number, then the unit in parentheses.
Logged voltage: 4.4 (V)
